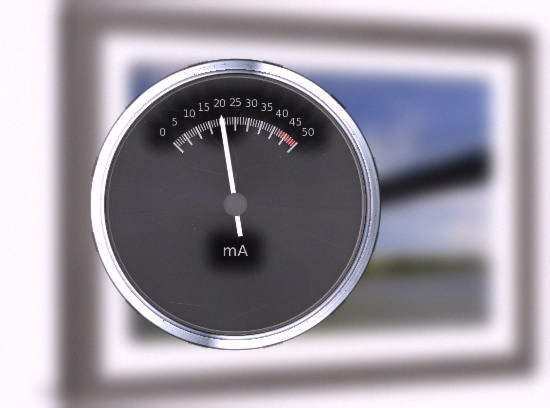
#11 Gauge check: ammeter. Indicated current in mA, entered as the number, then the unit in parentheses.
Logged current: 20 (mA)
